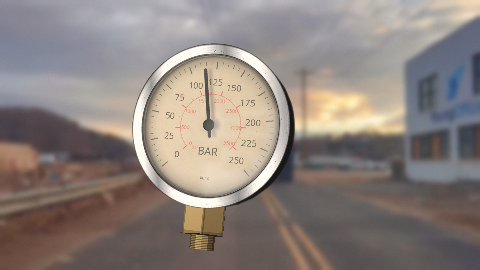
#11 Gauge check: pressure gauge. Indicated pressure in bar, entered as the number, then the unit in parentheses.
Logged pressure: 115 (bar)
